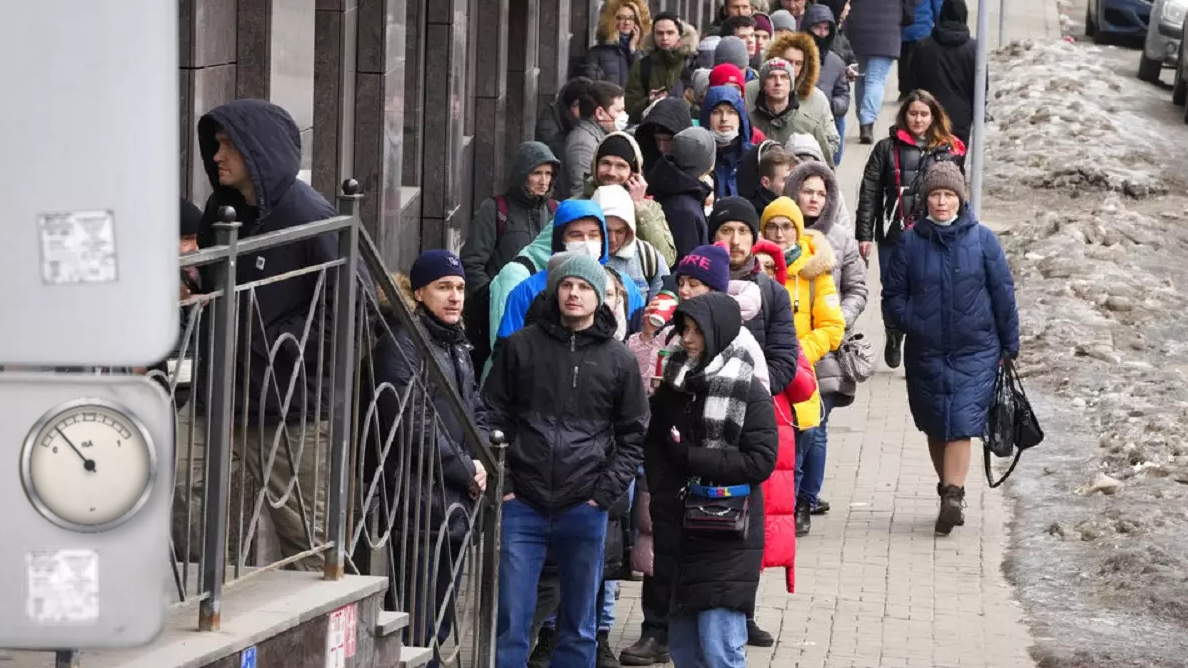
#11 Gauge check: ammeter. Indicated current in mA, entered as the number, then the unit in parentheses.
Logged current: 0.2 (mA)
